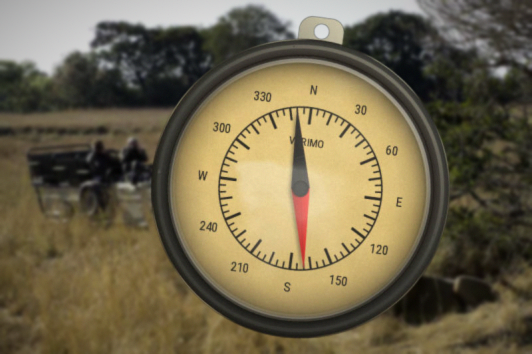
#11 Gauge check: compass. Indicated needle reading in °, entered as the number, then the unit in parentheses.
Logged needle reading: 170 (°)
